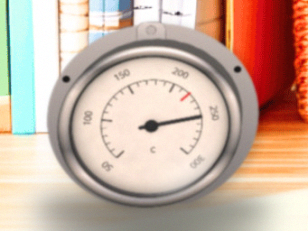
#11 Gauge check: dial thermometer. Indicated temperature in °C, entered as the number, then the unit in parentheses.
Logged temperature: 250 (°C)
